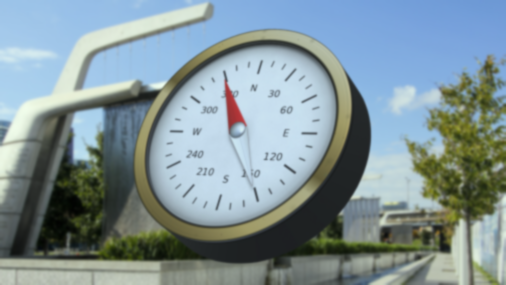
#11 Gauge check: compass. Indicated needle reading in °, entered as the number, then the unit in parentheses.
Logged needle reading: 330 (°)
